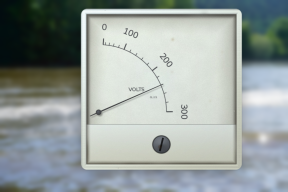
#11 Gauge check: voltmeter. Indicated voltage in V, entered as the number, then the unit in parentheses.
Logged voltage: 240 (V)
